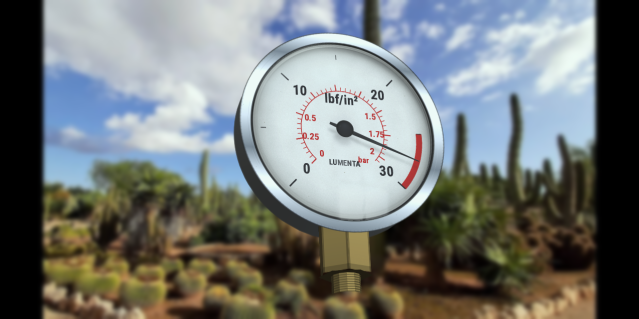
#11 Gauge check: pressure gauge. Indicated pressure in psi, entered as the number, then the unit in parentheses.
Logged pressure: 27.5 (psi)
